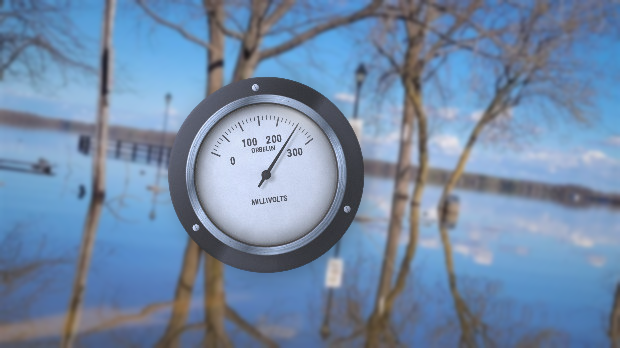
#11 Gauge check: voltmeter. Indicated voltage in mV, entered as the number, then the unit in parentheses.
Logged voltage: 250 (mV)
